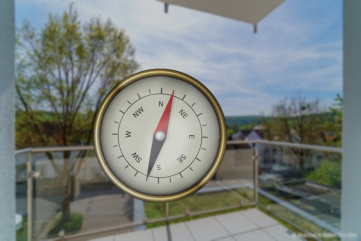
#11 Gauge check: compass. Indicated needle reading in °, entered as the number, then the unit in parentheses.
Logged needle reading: 15 (°)
